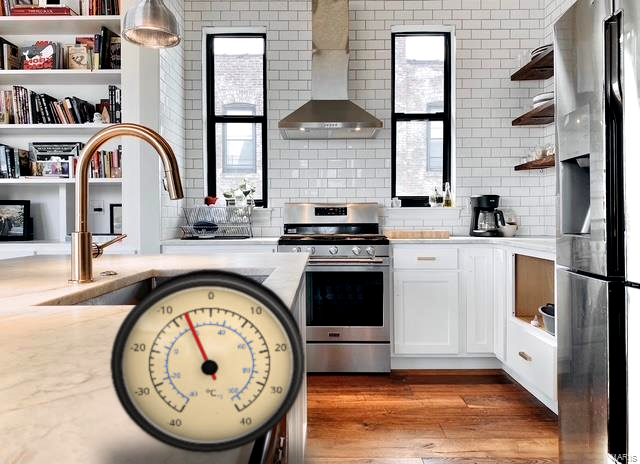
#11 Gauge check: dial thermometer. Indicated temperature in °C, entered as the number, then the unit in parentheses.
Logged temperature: -6 (°C)
